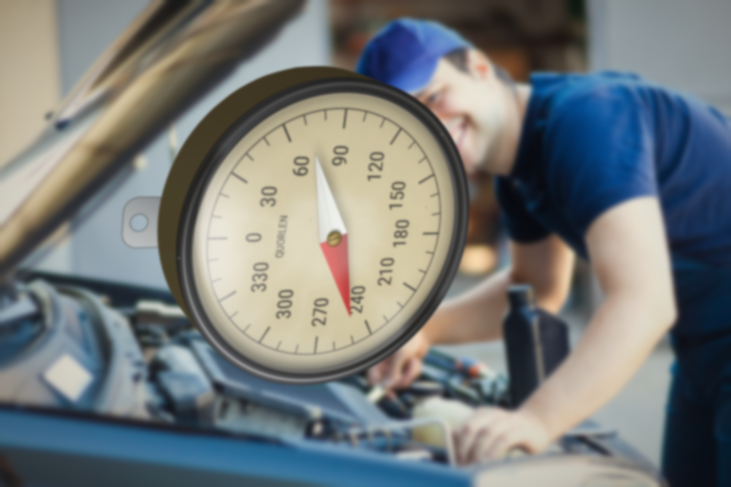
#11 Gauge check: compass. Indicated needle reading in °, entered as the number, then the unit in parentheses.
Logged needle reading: 250 (°)
